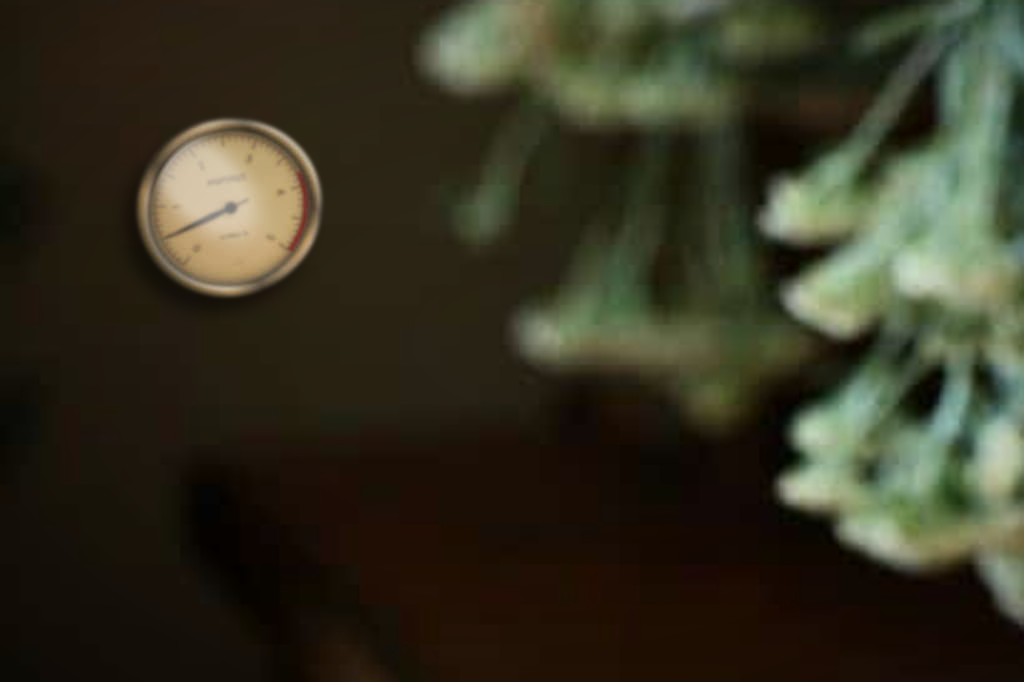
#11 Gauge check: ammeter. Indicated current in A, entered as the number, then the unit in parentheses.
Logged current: 0.5 (A)
